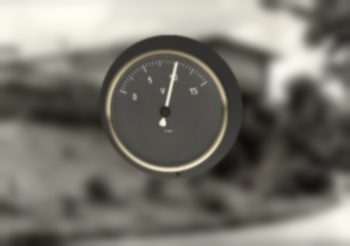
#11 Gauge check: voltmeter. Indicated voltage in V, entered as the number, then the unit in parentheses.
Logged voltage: 10 (V)
